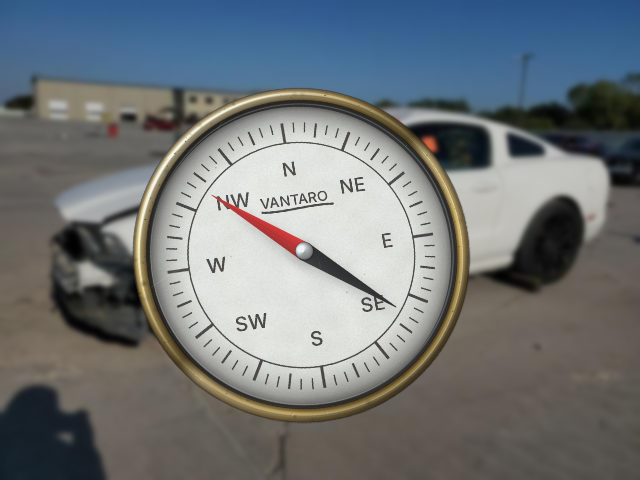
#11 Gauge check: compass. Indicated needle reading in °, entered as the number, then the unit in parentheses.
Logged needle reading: 310 (°)
